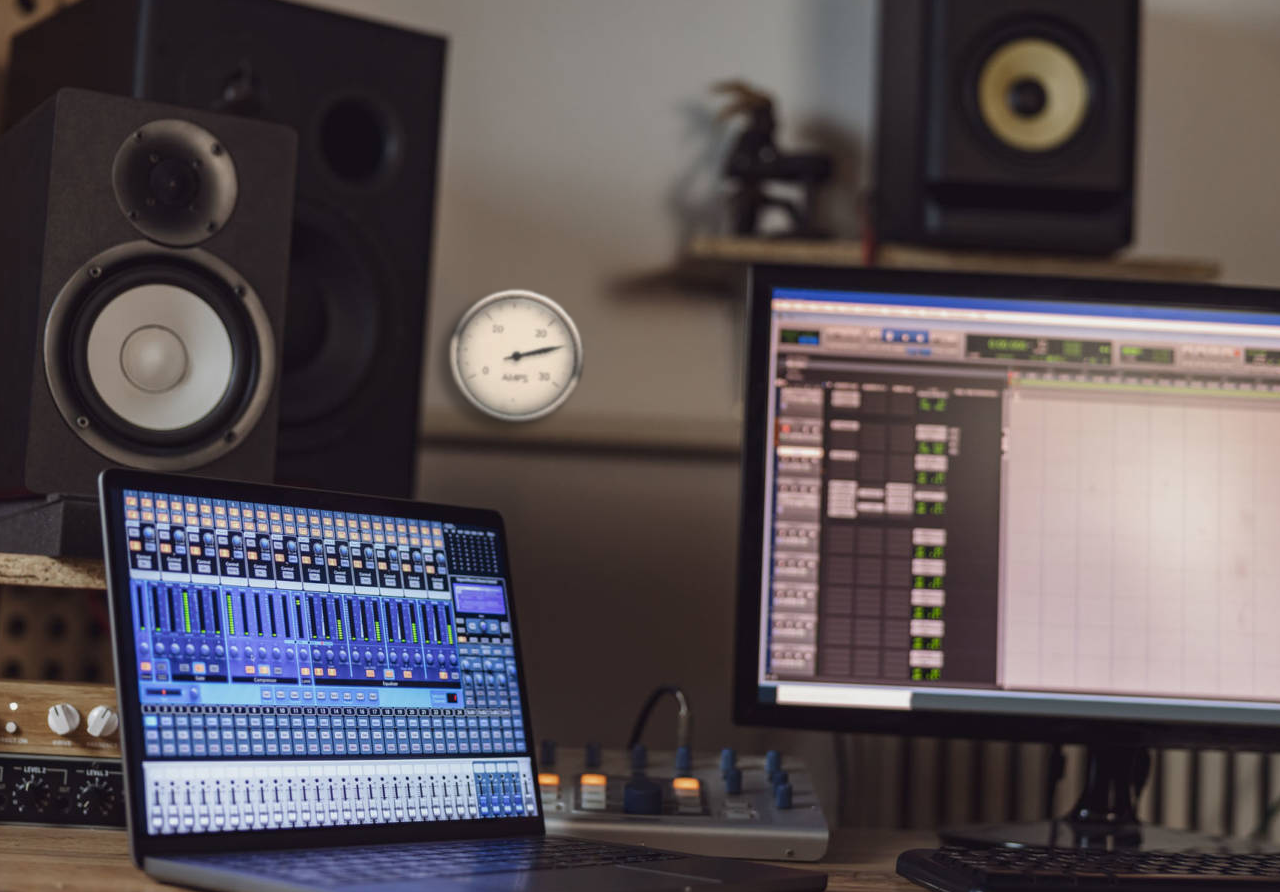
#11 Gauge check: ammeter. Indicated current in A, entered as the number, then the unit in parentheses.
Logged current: 24 (A)
